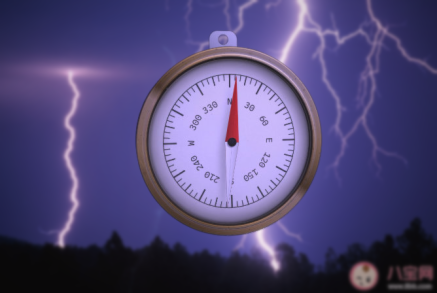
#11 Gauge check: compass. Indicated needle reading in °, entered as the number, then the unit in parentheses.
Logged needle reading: 5 (°)
